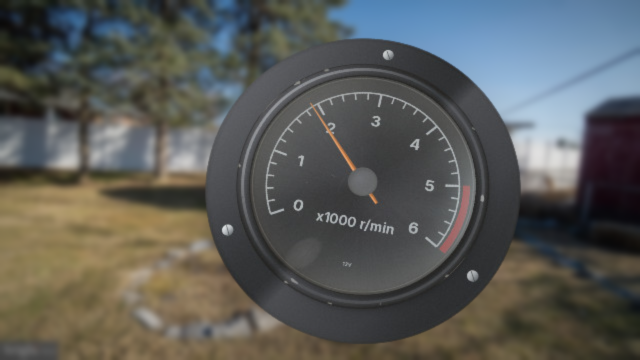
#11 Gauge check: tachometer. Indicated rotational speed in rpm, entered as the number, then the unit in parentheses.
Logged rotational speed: 1900 (rpm)
